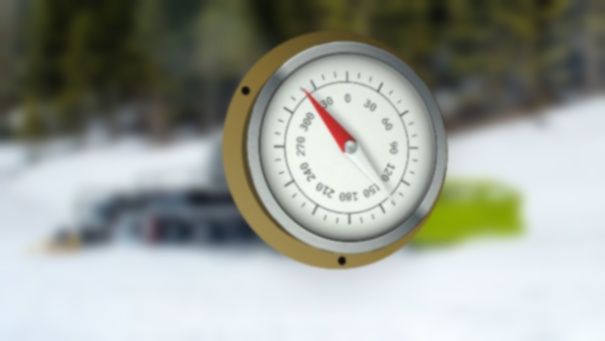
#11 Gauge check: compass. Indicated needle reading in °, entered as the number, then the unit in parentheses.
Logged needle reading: 320 (°)
